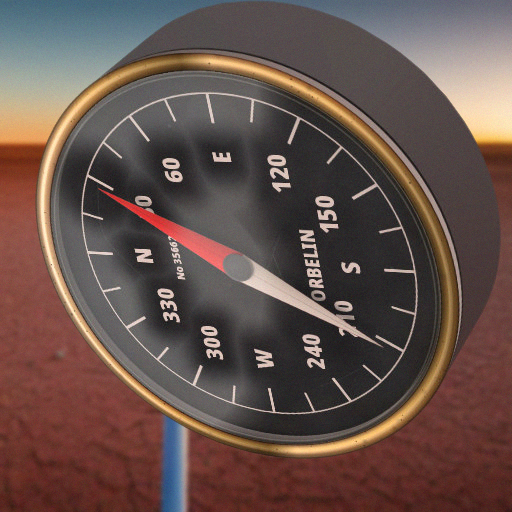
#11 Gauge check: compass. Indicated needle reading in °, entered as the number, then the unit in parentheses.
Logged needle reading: 30 (°)
